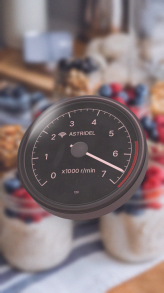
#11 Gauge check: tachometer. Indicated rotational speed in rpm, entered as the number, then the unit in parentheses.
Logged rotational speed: 6600 (rpm)
